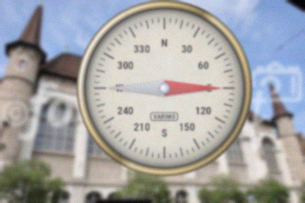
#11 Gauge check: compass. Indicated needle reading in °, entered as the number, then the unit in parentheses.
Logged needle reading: 90 (°)
